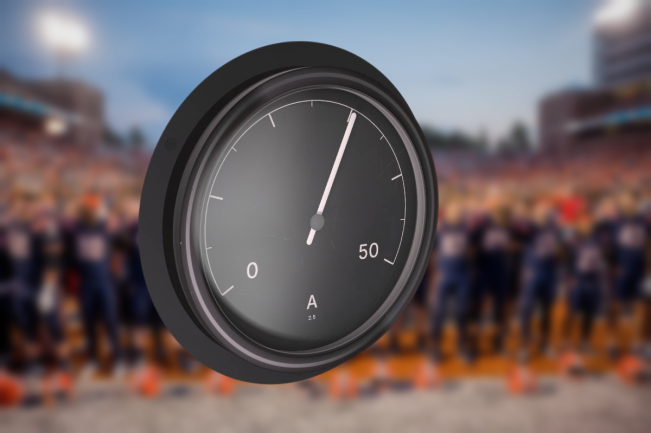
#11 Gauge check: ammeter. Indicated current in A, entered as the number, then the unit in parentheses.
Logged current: 30 (A)
